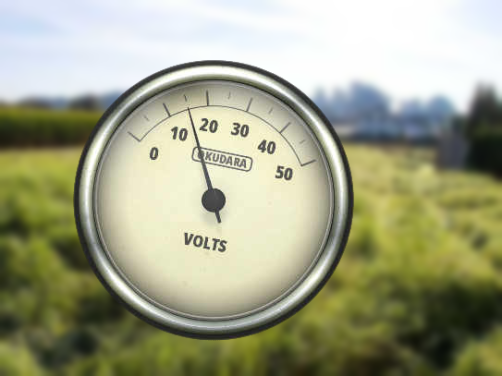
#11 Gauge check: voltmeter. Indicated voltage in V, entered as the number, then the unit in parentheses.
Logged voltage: 15 (V)
